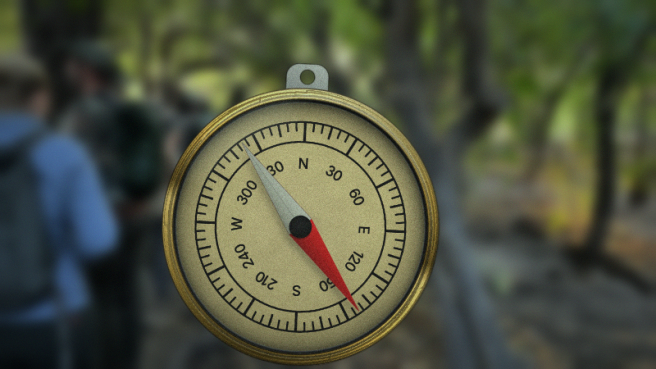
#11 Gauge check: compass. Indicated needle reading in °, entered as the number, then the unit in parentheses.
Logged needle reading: 142.5 (°)
